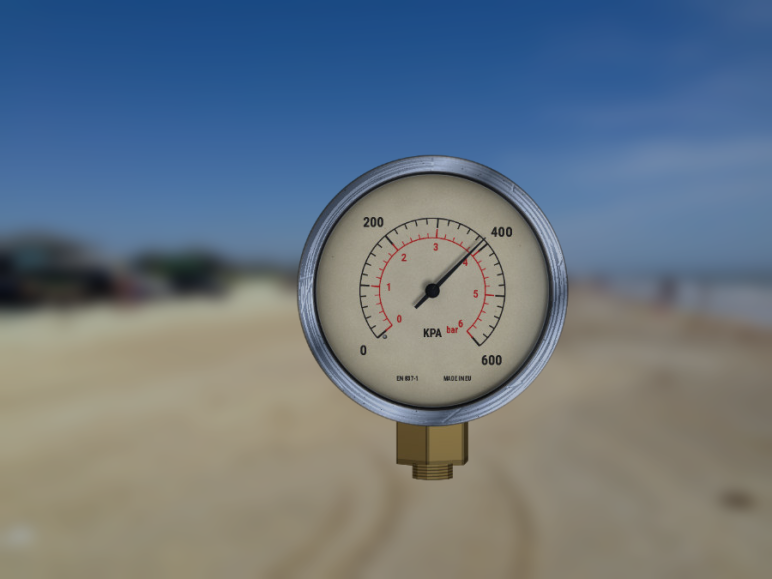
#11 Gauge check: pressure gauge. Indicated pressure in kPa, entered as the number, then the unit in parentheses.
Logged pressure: 390 (kPa)
